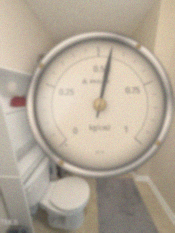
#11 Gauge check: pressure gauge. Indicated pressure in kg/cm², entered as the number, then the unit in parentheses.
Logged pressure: 0.55 (kg/cm²)
